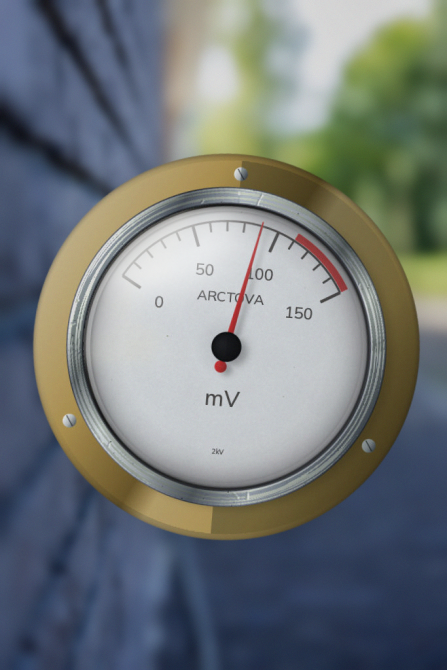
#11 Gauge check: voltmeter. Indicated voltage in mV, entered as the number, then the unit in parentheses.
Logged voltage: 90 (mV)
